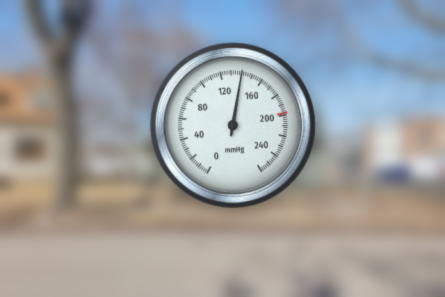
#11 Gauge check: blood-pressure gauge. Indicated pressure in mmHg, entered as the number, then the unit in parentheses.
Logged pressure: 140 (mmHg)
